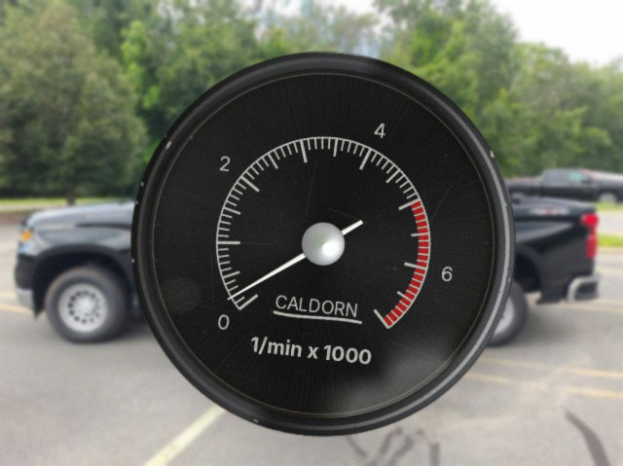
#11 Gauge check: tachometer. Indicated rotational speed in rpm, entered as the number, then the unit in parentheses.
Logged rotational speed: 200 (rpm)
